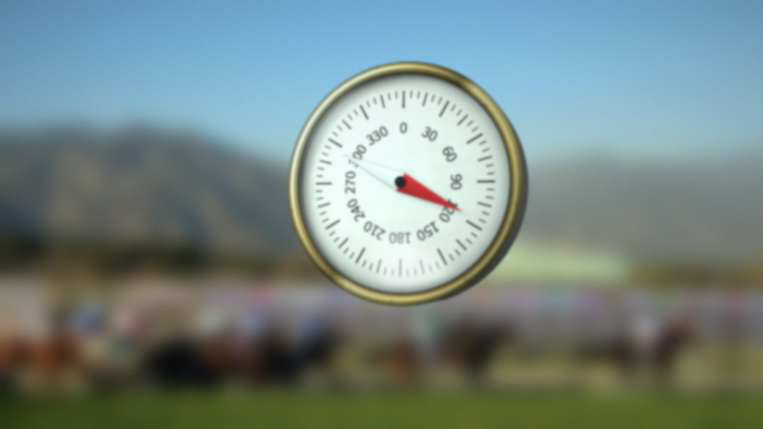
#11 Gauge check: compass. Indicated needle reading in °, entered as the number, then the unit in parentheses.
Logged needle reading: 115 (°)
